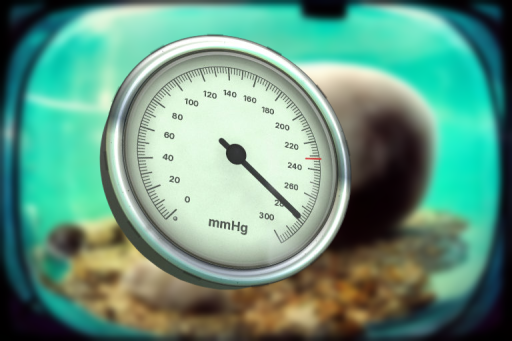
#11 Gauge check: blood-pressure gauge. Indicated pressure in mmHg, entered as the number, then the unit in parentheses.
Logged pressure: 280 (mmHg)
